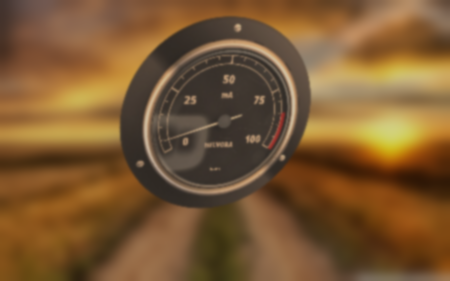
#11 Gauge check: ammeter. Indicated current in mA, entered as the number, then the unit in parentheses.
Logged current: 5 (mA)
